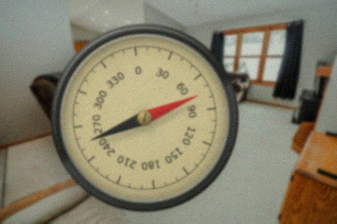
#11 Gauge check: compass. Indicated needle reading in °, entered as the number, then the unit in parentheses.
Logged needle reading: 75 (°)
